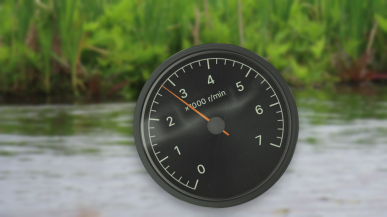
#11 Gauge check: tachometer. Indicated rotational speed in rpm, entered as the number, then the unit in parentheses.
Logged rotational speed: 2800 (rpm)
